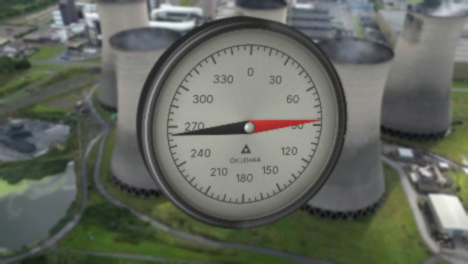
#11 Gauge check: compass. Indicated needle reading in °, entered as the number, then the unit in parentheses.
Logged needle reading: 85 (°)
